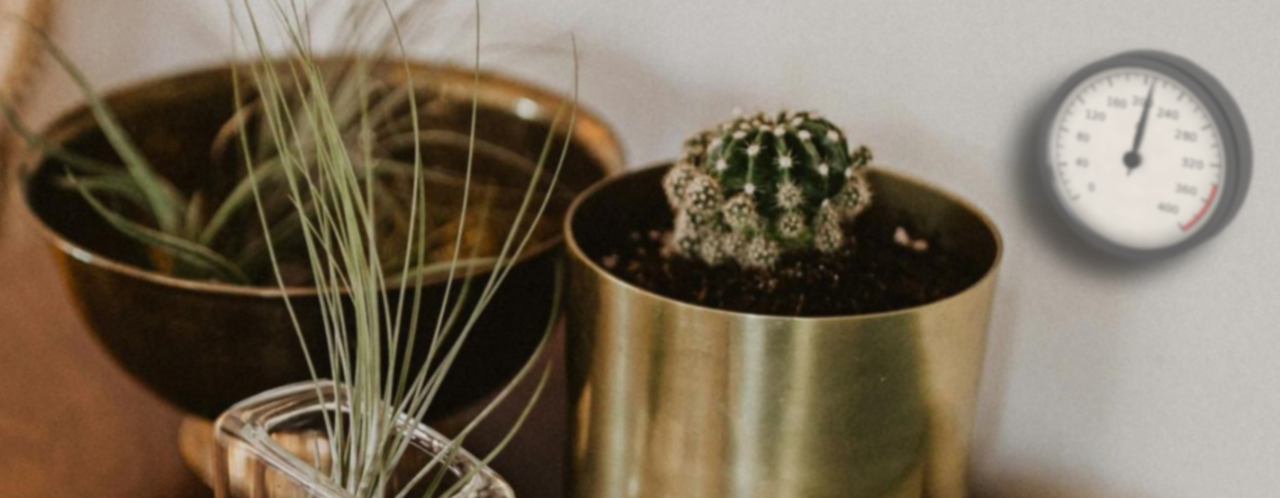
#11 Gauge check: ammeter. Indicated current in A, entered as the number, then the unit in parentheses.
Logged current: 210 (A)
